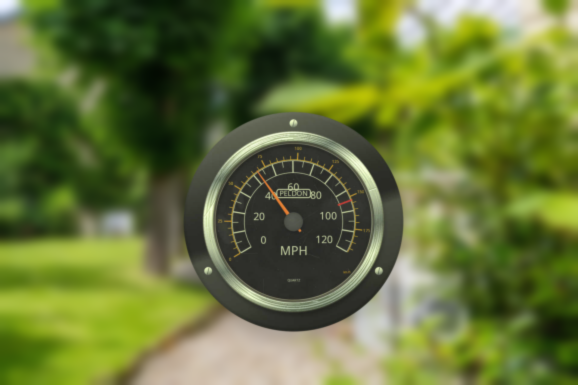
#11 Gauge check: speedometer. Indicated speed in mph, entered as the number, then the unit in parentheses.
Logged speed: 42.5 (mph)
